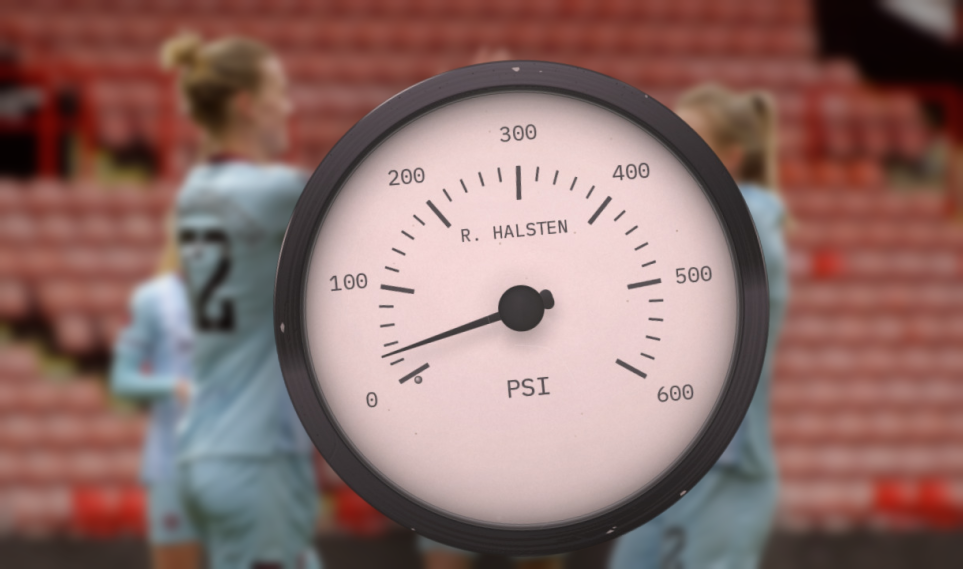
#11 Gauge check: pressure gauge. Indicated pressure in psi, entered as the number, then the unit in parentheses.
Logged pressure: 30 (psi)
